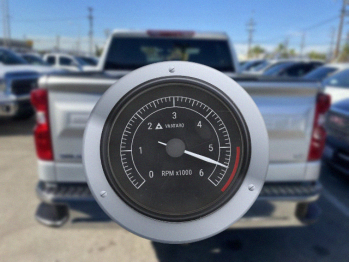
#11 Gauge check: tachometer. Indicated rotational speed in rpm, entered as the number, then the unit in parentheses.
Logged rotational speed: 5500 (rpm)
